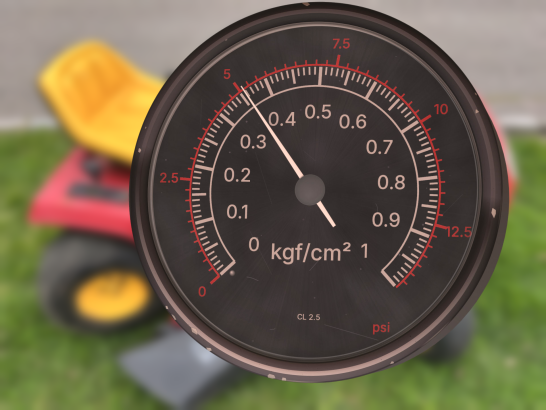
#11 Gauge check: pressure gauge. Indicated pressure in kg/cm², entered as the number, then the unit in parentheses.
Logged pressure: 0.36 (kg/cm²)
